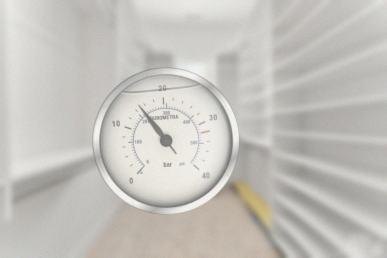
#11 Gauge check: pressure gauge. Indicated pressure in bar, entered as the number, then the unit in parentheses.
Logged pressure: 15 (bar)
